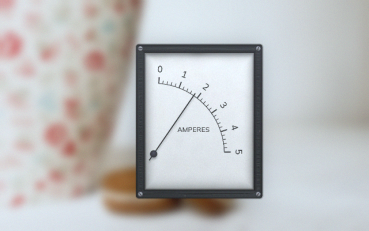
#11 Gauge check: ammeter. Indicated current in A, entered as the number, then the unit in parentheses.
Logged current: 1.8 (A)
